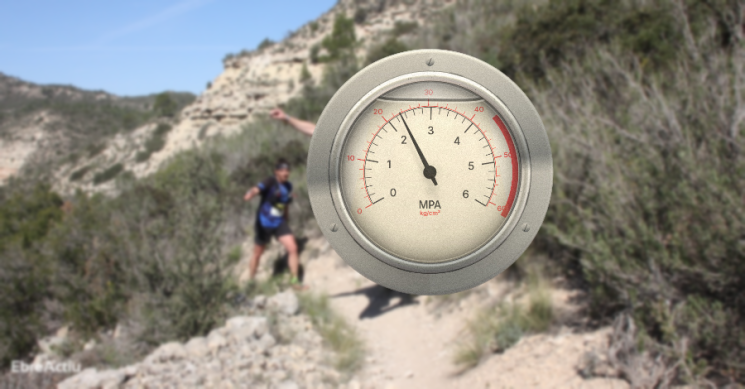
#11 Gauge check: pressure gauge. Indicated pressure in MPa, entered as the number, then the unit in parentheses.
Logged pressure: 2.3 (MPa)
